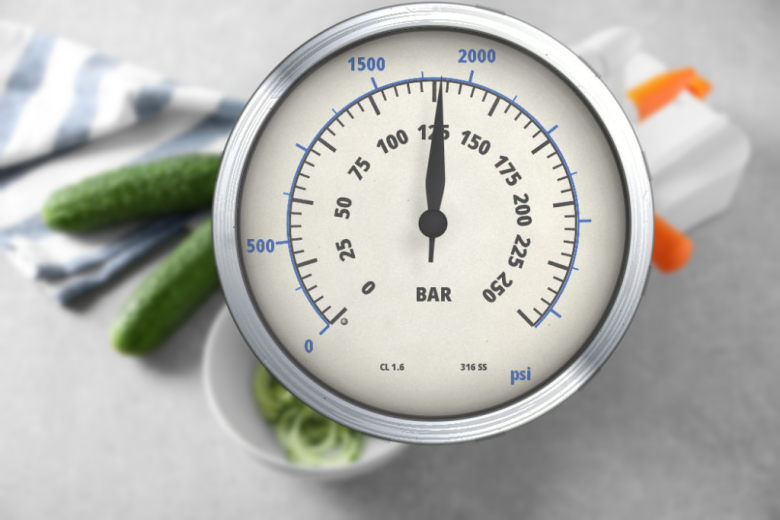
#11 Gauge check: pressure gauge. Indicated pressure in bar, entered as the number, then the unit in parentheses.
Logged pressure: 127.5 (bar)
